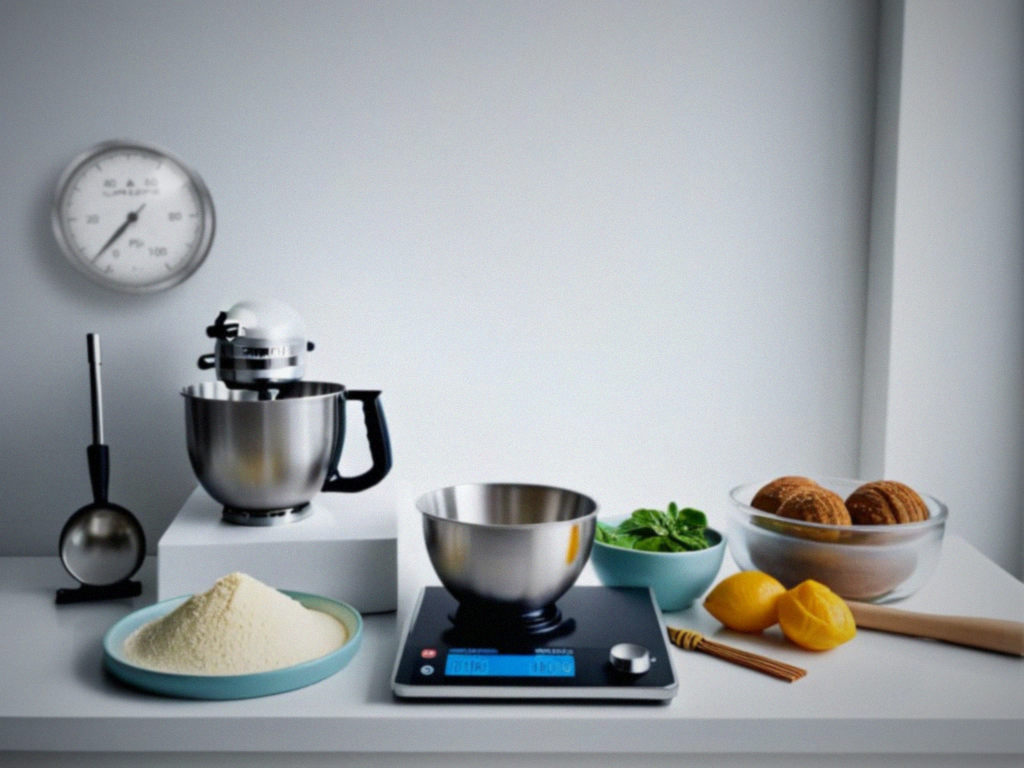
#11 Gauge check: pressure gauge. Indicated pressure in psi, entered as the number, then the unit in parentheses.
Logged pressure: 5 (psi)
